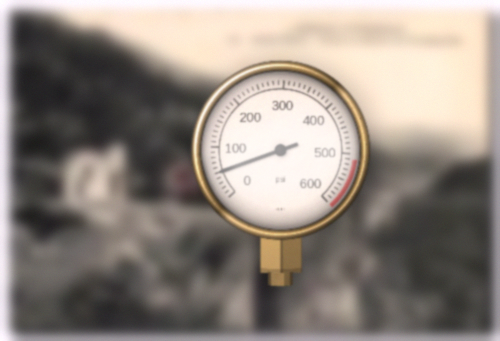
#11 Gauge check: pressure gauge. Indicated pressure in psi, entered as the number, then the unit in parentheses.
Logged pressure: 50 (psi)
